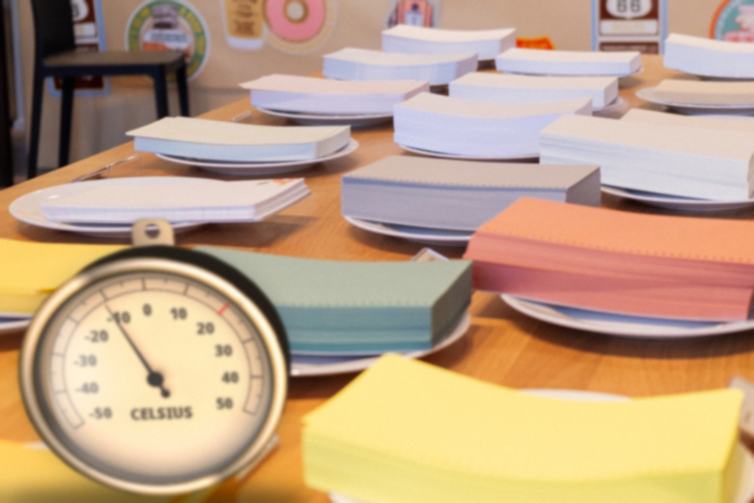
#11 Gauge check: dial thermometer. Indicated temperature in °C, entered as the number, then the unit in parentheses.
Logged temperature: -10 (°C)
